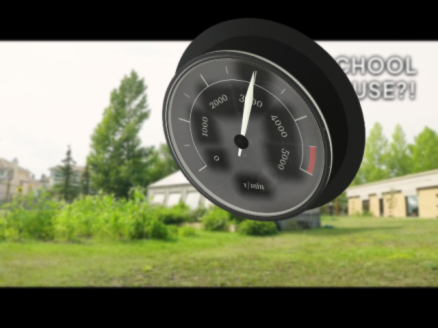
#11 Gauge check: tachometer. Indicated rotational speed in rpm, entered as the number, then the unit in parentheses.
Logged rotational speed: 3000 (rpm)
